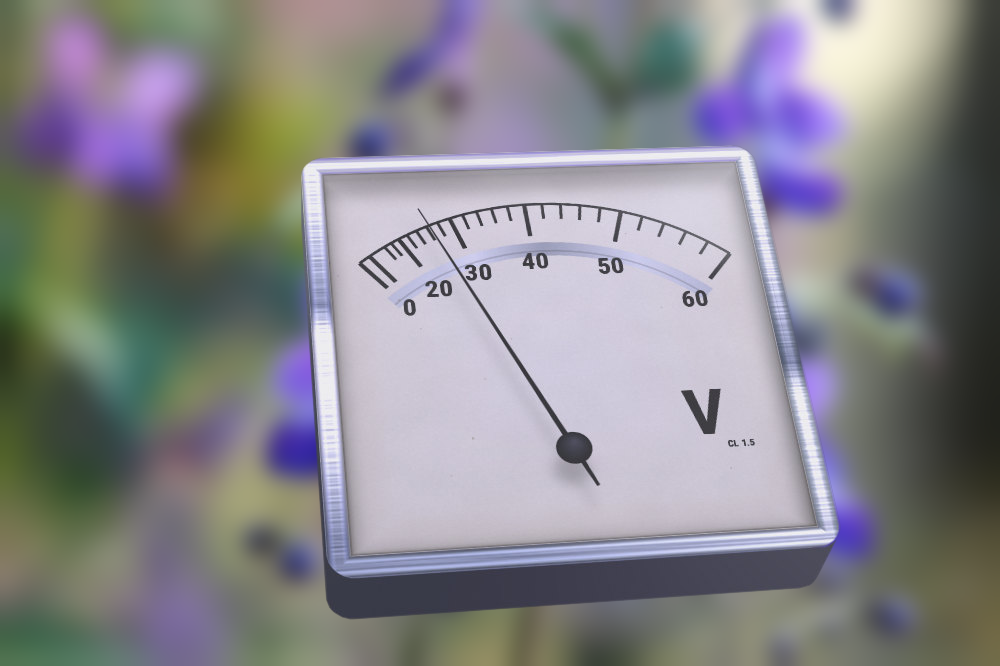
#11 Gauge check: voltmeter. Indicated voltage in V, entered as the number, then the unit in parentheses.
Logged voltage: 26 (V)
